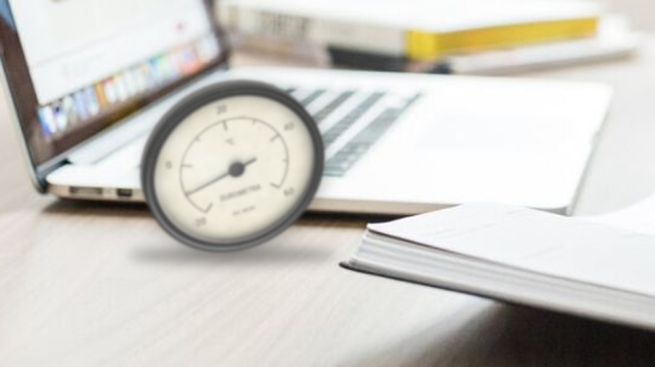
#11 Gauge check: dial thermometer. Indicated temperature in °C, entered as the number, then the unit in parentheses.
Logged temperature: -10 (°C)
